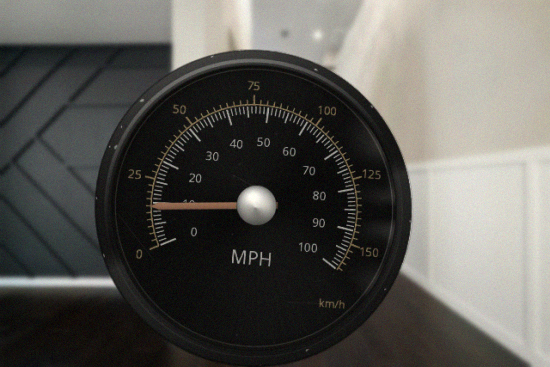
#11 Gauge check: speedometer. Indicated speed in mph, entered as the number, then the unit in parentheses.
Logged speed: 9 (mph)
